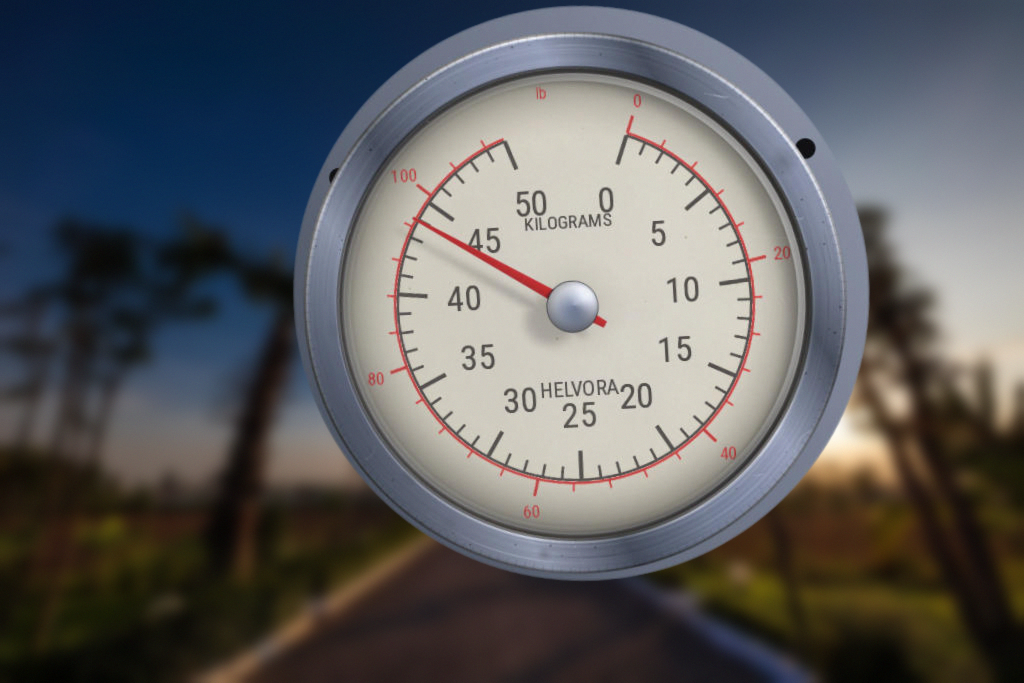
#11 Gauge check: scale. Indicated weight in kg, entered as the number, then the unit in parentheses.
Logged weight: 44 (kg)
